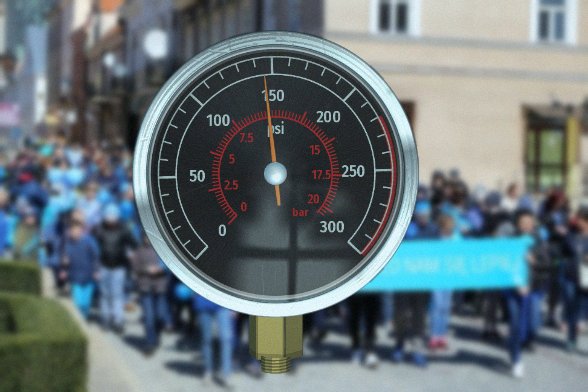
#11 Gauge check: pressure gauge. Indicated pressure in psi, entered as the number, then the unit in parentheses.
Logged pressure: 145 (psi)
